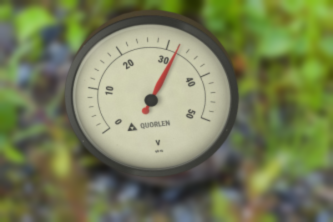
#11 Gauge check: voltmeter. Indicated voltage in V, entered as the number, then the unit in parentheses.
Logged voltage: 32 (V)
